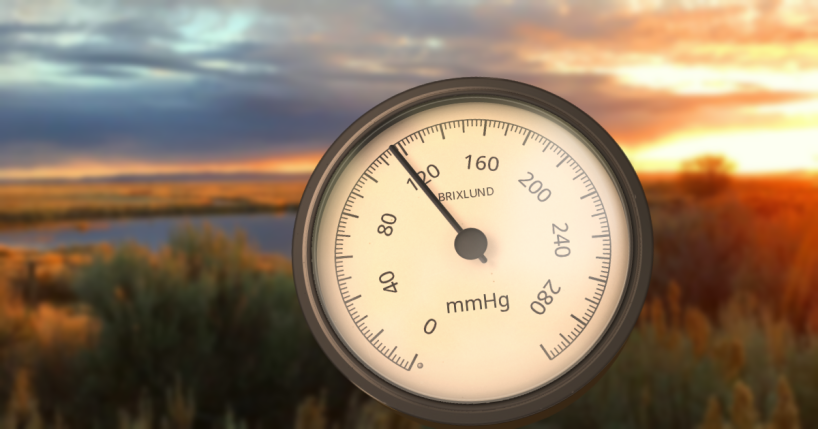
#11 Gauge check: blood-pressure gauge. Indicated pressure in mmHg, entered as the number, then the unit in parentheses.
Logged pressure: 116 (mmHg)
